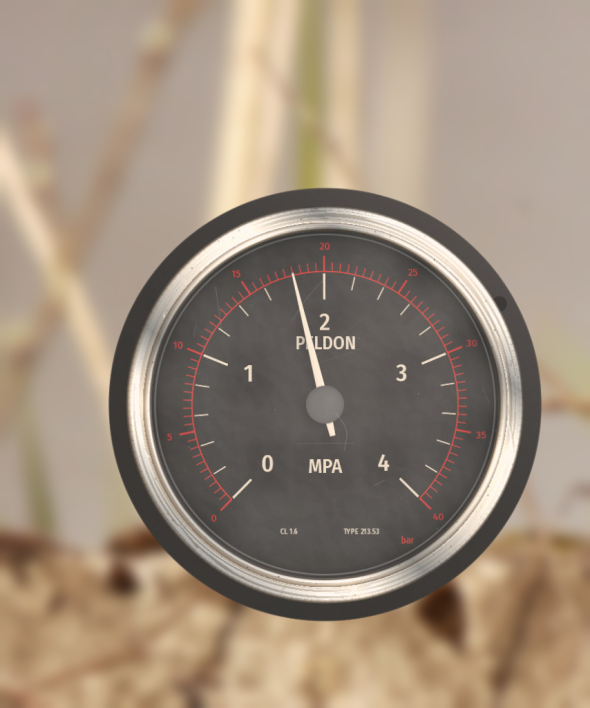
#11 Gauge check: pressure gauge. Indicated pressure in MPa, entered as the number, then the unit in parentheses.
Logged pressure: 1.8 (MPa)
